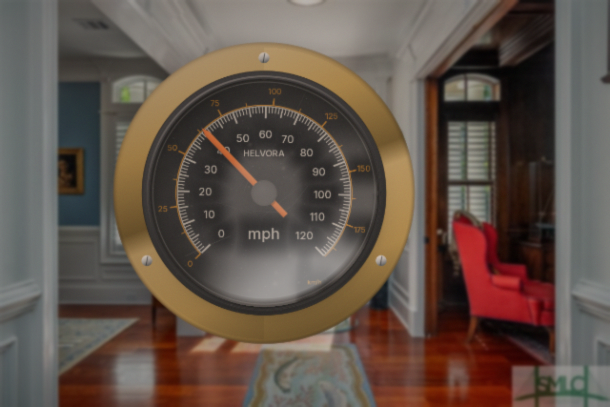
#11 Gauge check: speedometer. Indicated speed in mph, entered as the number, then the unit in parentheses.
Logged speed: 40 (mph)
